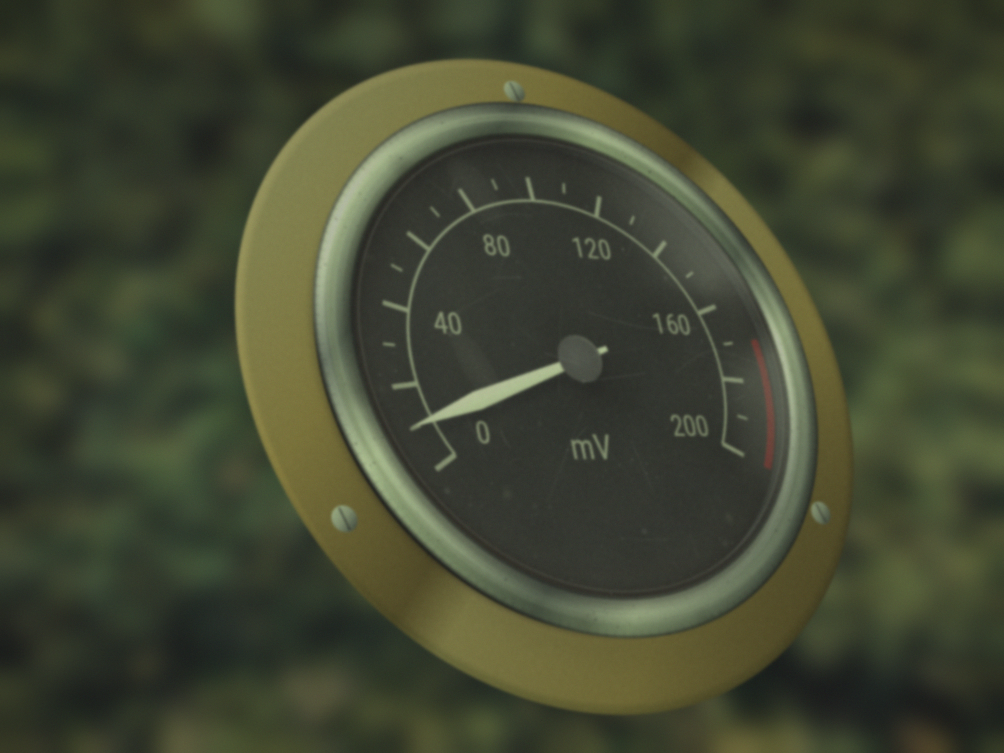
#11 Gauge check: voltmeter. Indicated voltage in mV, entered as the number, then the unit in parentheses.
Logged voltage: 10 (mV)
